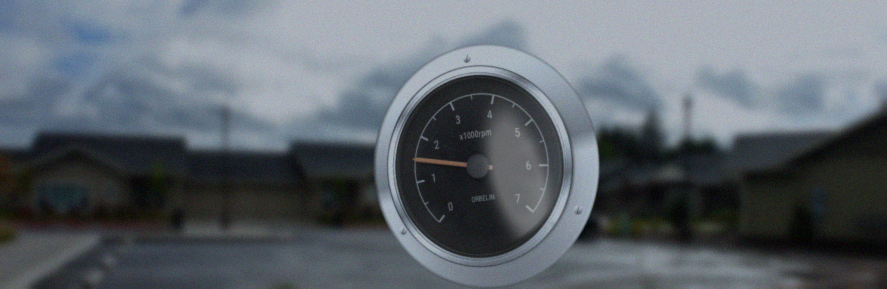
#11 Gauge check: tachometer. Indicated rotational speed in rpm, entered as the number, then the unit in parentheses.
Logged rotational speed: 1500 (rpm)
